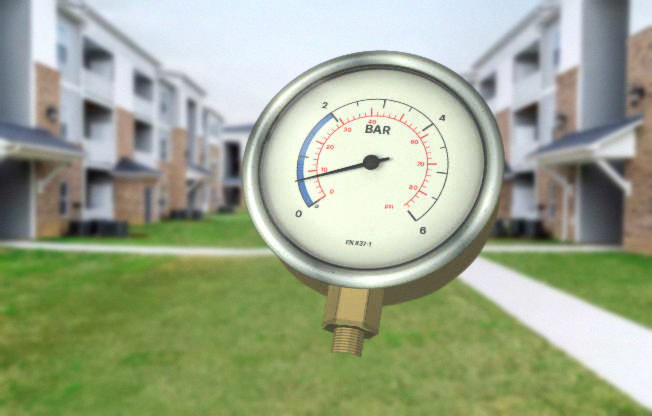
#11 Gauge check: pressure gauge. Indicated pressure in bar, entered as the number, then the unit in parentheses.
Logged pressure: 0.5 (bar)
